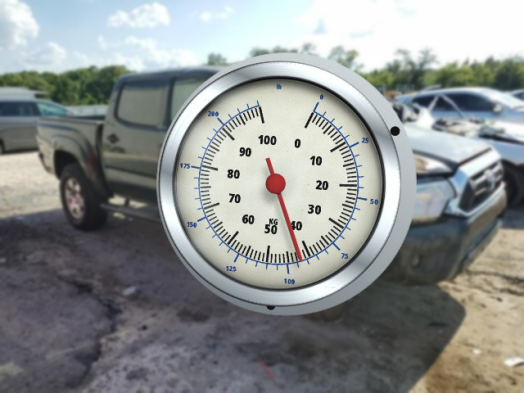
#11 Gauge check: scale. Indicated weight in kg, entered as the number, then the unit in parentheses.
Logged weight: 42 (kg)
